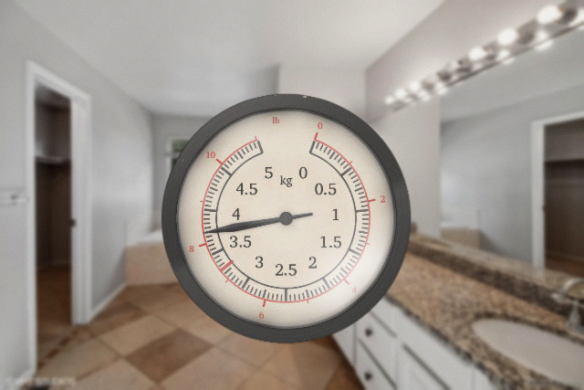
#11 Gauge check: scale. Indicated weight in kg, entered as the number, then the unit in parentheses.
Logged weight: 3.75 (kg)
